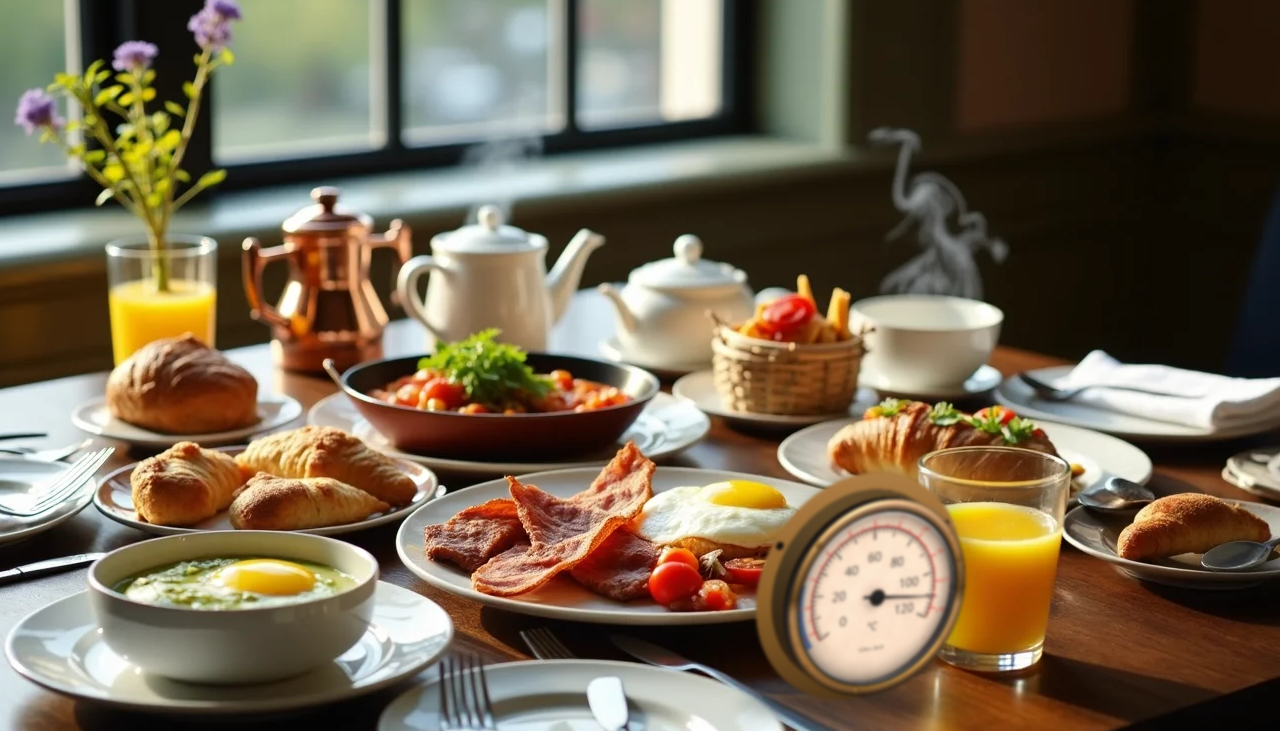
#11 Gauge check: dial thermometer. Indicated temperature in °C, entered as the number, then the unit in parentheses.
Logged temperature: 110 (°C)
